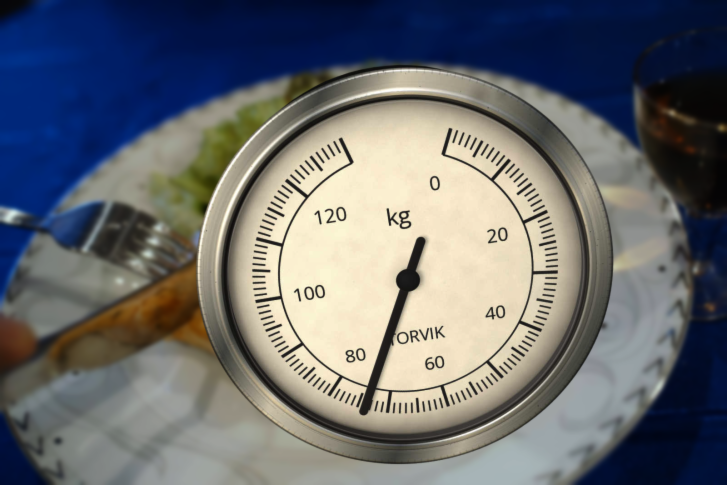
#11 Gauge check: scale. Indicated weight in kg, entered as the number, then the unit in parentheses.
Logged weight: 74 (kg)
